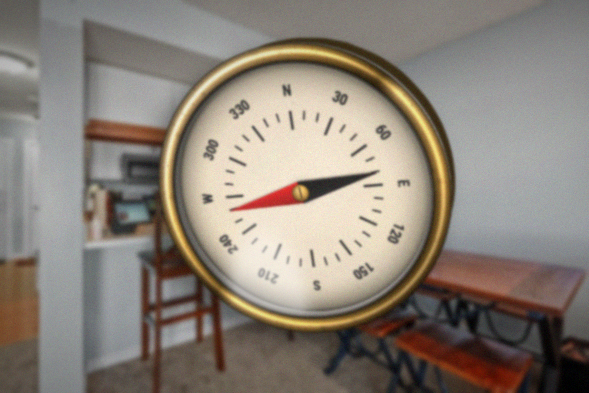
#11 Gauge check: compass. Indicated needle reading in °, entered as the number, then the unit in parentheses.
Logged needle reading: 260 (°)
